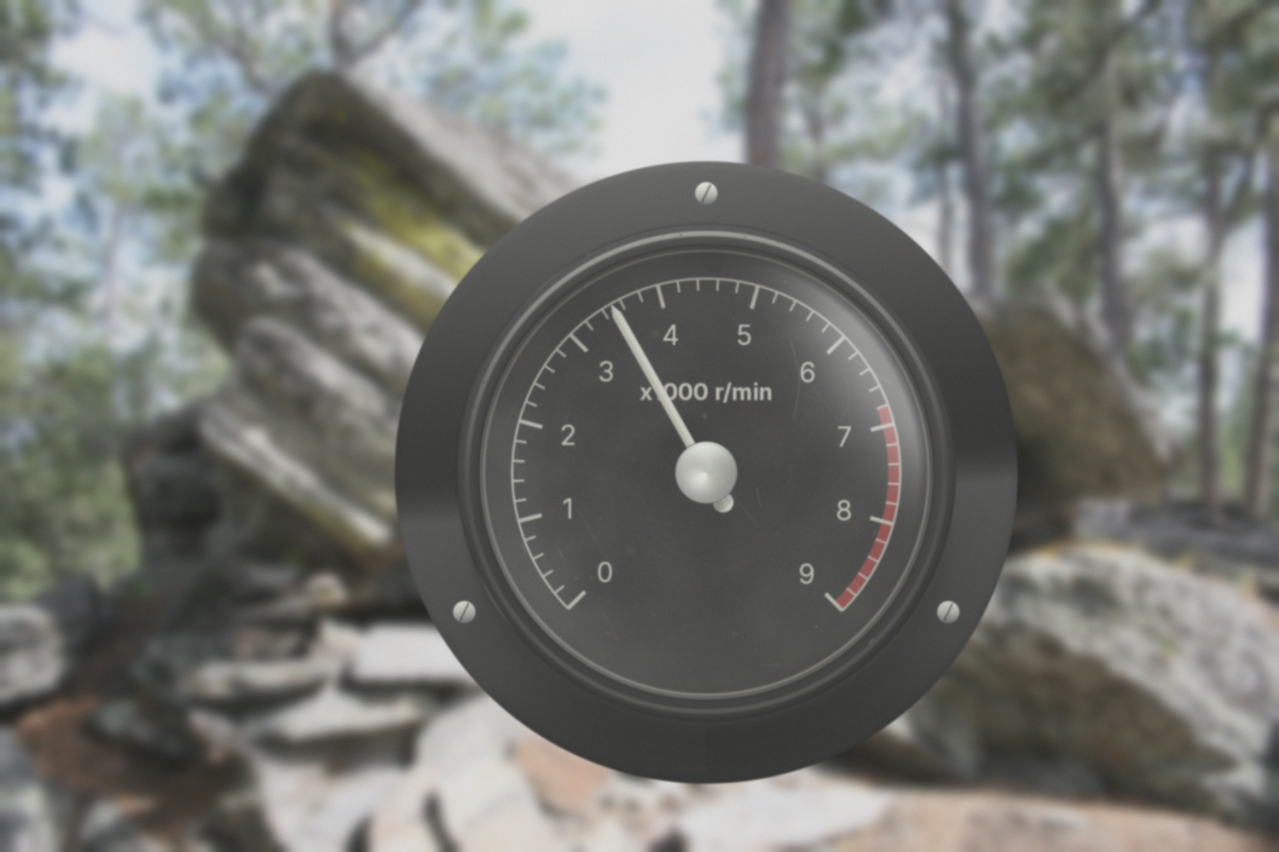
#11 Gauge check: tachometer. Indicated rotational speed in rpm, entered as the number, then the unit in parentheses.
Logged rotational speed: 3500 (rpm)
